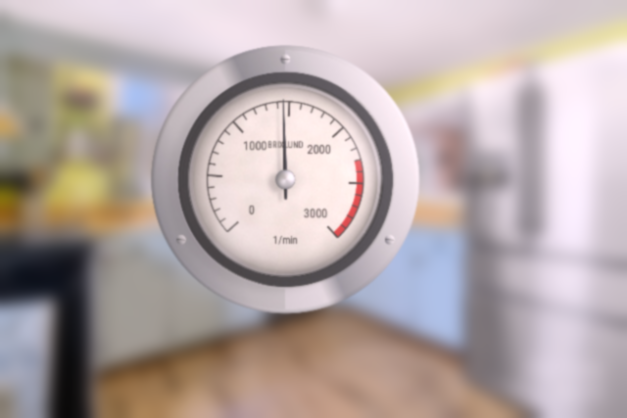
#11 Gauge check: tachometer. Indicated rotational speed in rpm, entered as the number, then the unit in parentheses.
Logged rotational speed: 1450 (rpm)
